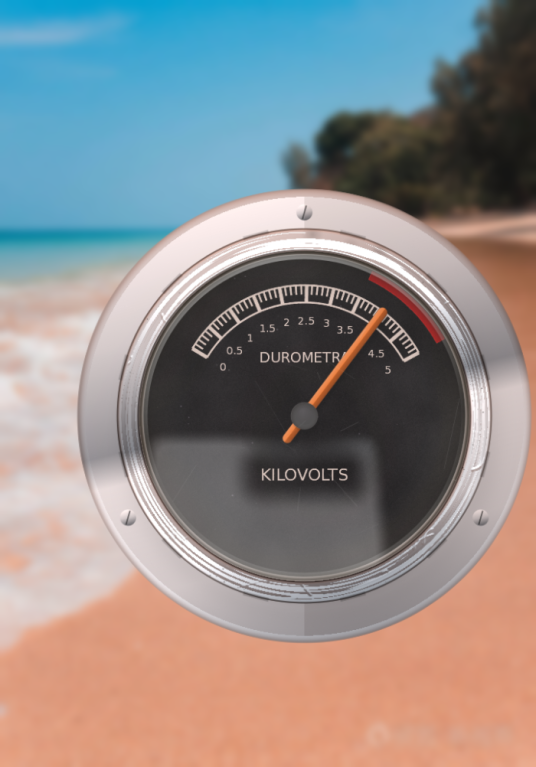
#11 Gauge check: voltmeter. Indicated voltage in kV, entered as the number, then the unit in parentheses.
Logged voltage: 4 (kV)
